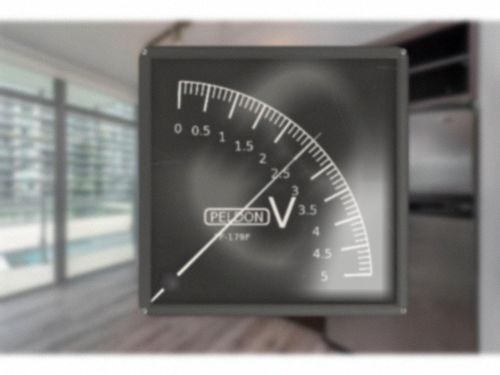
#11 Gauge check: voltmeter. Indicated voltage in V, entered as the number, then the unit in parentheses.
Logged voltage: 2.5 (V)
